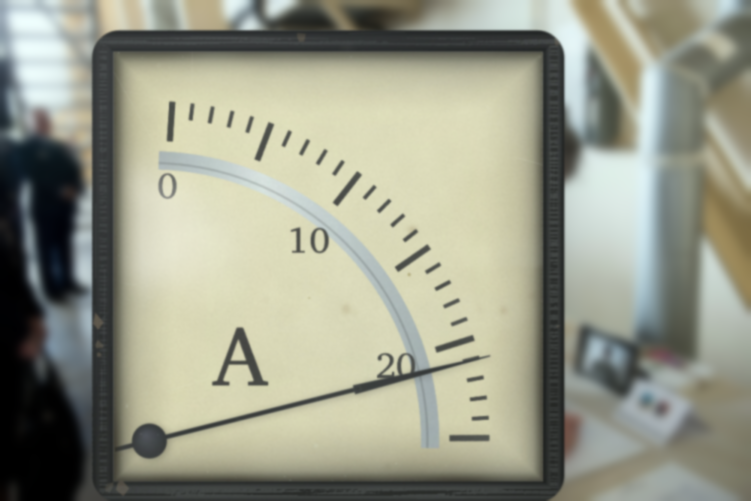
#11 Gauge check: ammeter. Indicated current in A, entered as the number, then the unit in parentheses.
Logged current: 21 (A)
